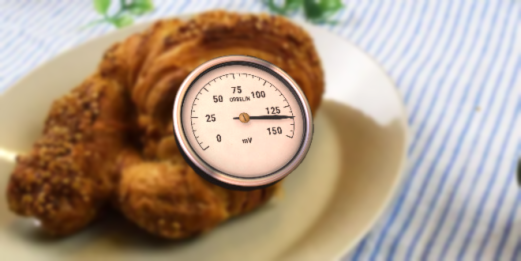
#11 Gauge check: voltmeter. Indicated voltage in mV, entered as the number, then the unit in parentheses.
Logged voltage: 135 (mV)
